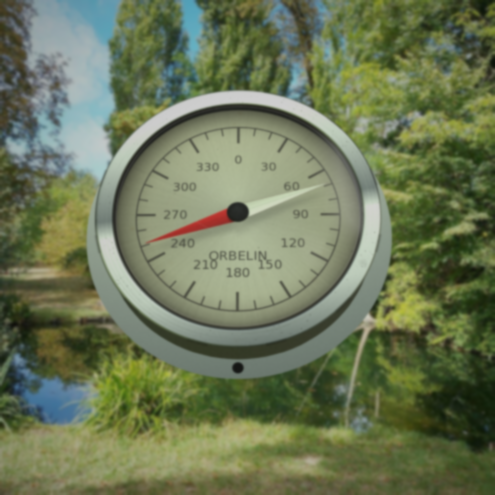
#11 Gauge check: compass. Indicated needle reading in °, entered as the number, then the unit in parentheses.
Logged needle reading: 250 (°)
